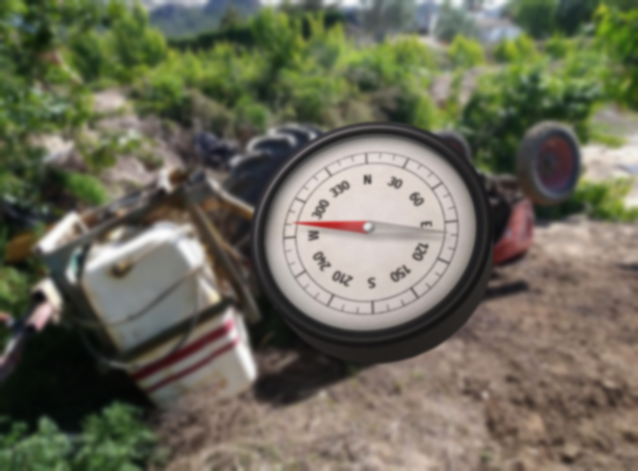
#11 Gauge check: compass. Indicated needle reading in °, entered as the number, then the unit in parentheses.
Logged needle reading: 280 (°)
